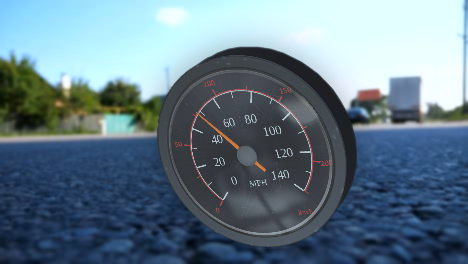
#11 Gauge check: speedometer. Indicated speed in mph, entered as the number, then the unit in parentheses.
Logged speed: 50 (mph)
